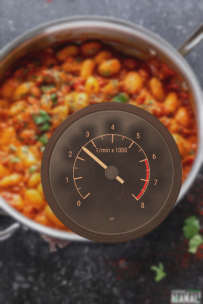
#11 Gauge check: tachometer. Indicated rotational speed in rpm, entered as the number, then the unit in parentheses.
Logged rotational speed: 2500 (rpm)
